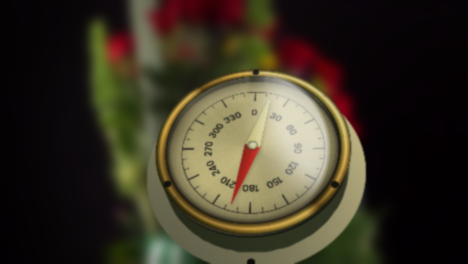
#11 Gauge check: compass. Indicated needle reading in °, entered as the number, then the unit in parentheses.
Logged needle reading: 195 (°)
